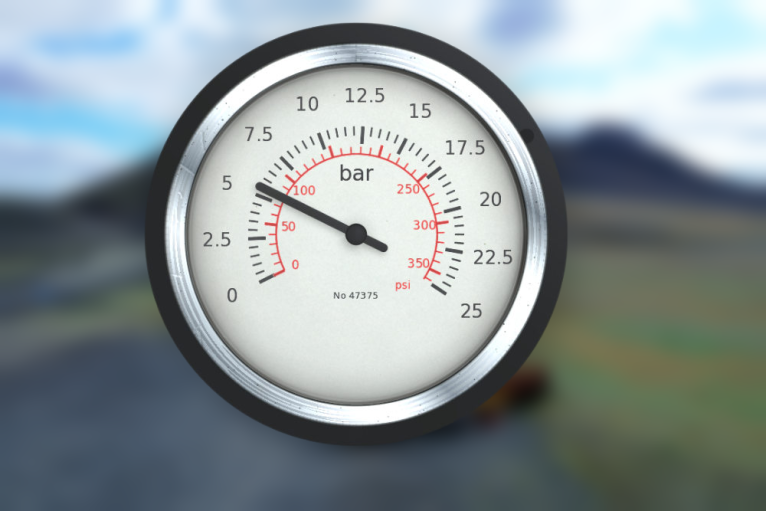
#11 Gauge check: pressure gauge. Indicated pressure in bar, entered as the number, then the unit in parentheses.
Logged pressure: 5.5 (bar)
